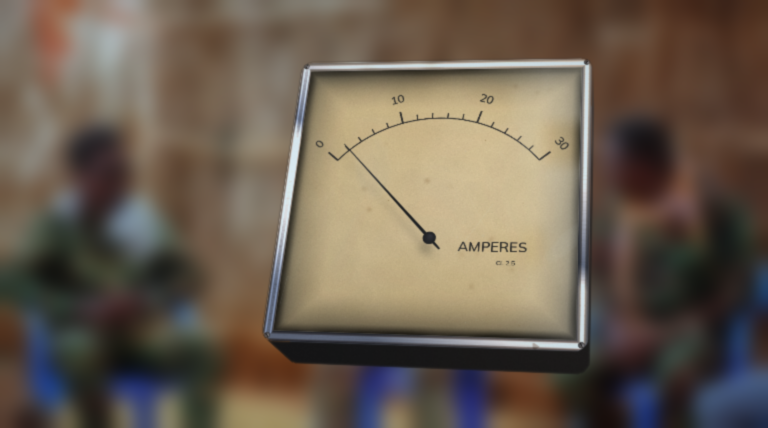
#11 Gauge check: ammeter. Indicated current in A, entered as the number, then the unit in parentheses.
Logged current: 2 (A)
